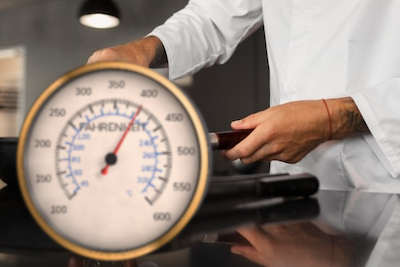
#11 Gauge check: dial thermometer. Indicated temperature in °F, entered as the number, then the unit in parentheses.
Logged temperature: 400 (°F)
